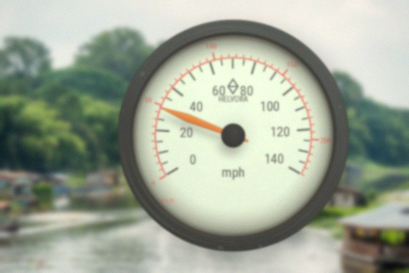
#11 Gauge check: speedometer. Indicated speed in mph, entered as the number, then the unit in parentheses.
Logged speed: 30 (mph)
